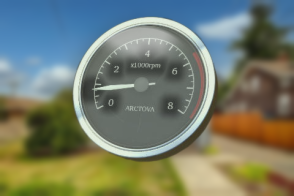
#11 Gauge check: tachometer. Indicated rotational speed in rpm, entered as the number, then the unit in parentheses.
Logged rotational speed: 750 (rpm)
